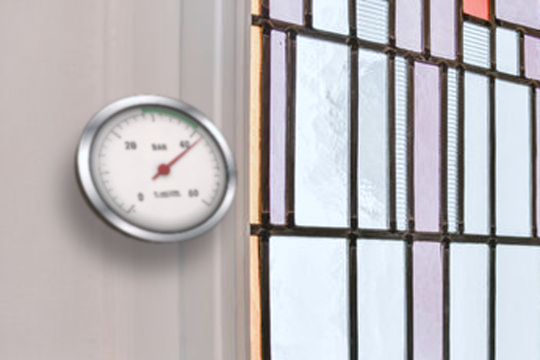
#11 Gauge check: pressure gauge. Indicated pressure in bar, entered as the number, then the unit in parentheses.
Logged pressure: 42 (bar)
